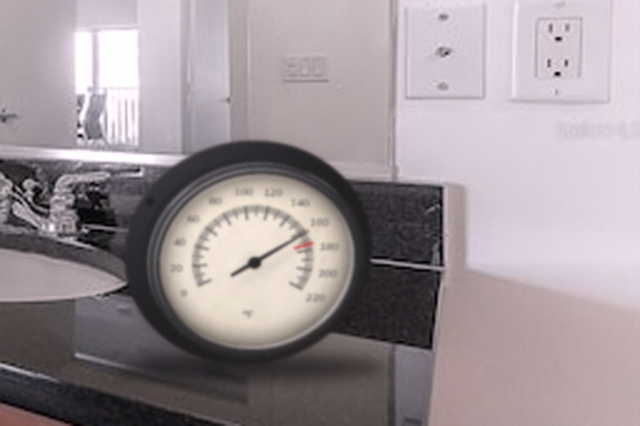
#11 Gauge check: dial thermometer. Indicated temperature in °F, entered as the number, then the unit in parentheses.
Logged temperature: 160 (°F)
